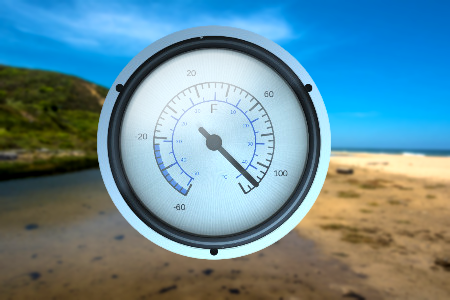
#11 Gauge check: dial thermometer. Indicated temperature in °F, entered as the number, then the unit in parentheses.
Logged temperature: 112 (°F)
